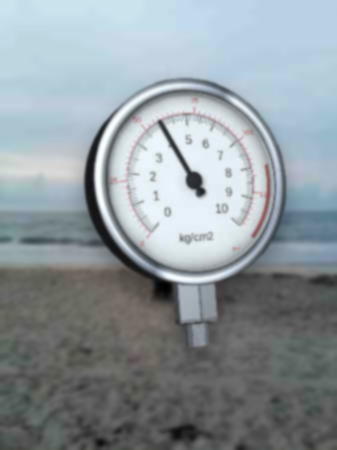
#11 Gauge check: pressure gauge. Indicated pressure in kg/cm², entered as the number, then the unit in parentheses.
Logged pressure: 4 (kg/cm²)
